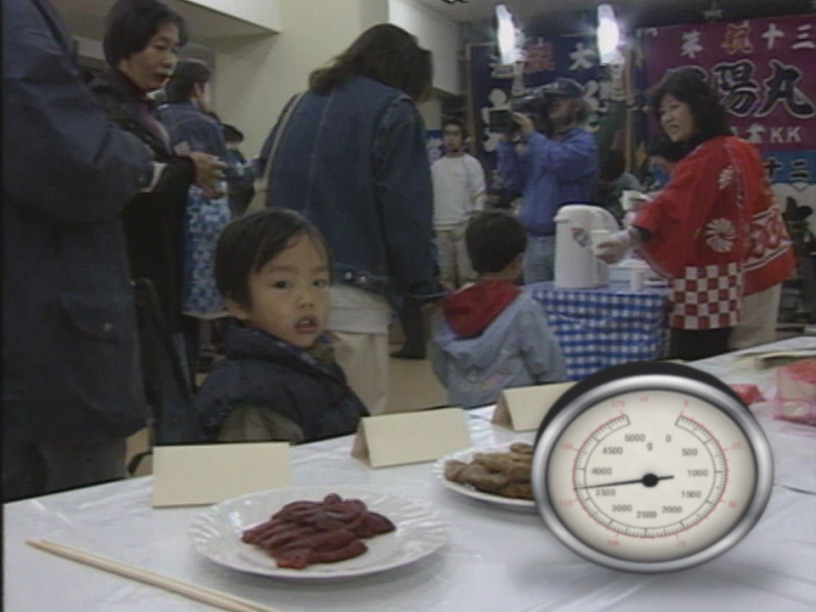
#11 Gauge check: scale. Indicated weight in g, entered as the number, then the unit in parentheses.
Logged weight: 3750 (g)
